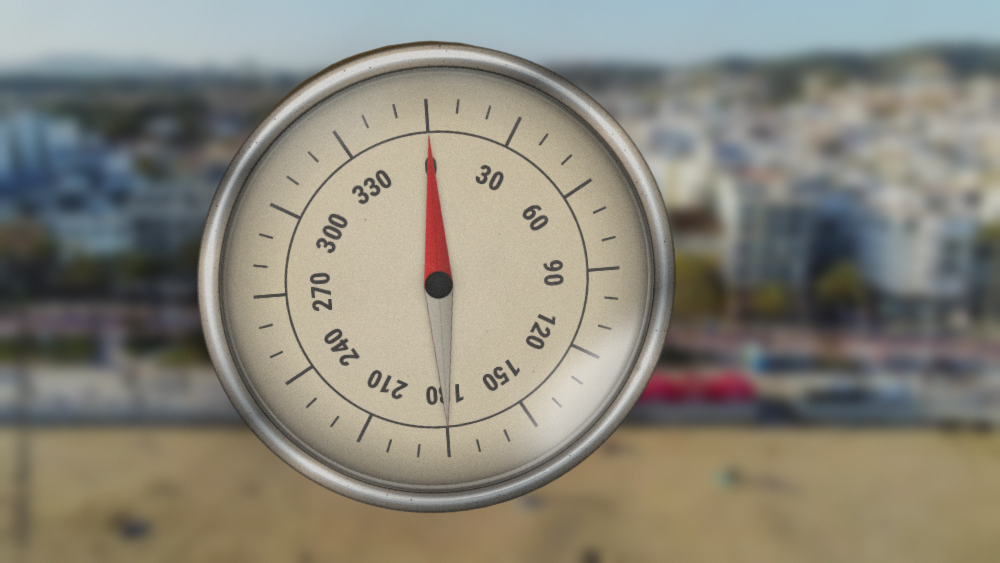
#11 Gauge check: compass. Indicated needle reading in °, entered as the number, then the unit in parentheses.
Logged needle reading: 0 (°)
